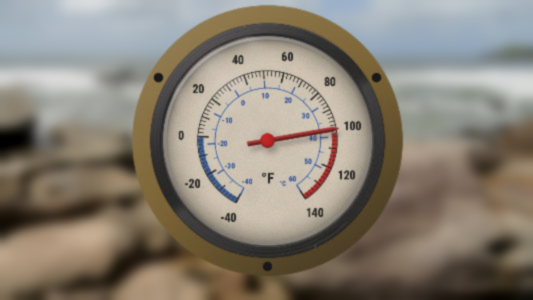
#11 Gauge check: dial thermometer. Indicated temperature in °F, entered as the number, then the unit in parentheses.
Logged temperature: 100 (°F)
